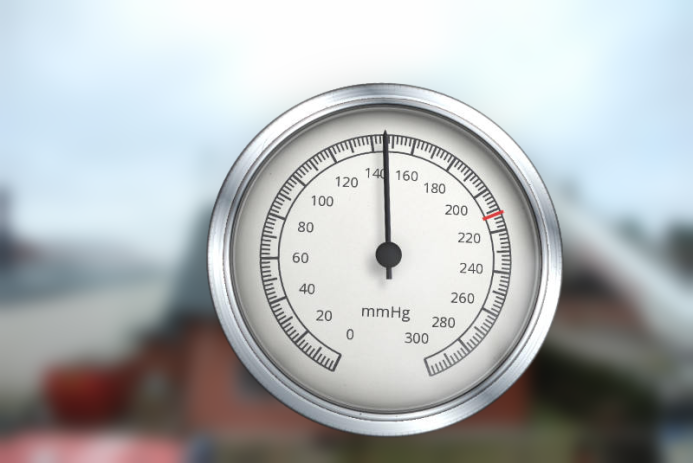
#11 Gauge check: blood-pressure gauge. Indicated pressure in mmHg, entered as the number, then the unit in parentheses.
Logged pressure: 146 (mmHg)
